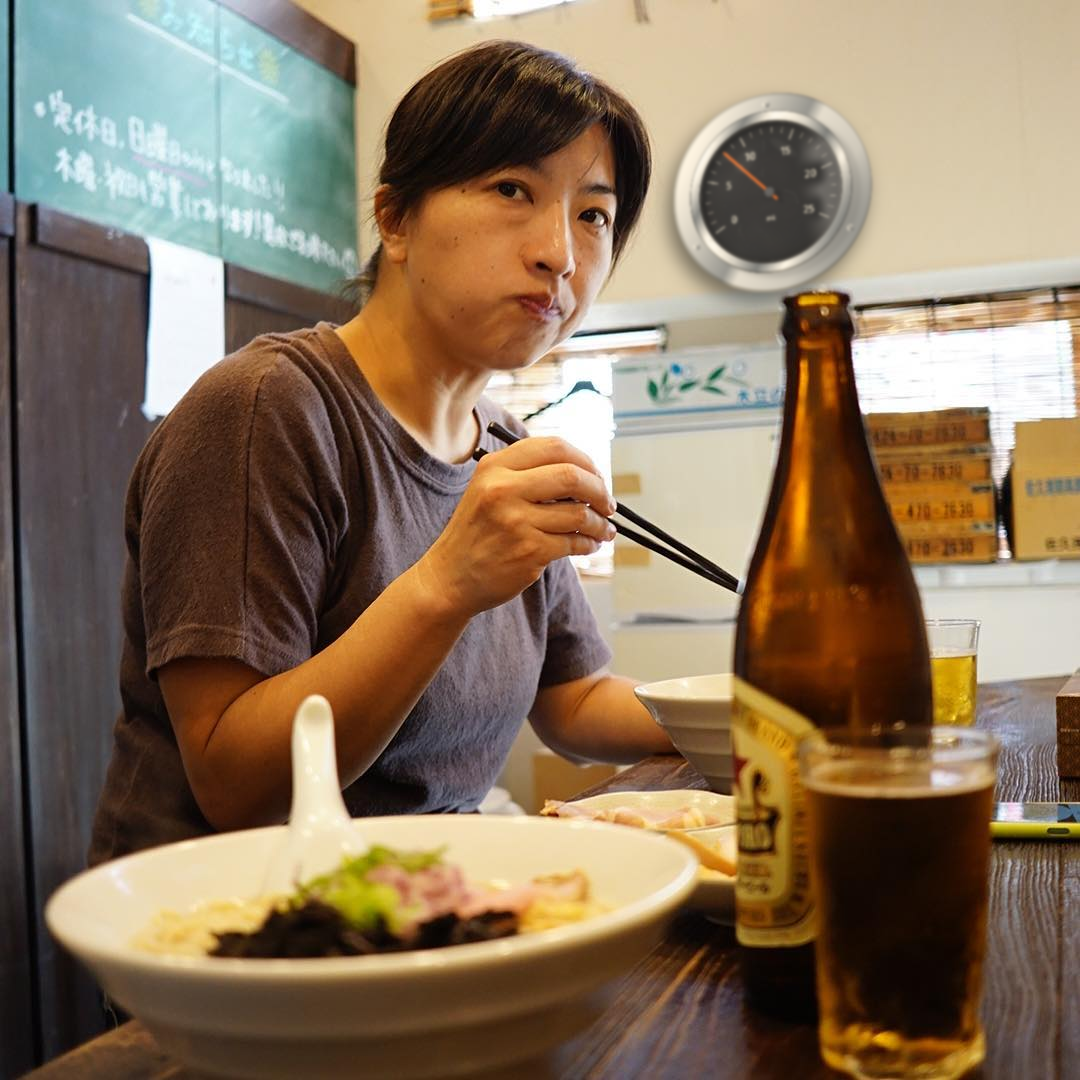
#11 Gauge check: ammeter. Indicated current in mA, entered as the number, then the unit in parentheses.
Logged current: 8 (mA)
